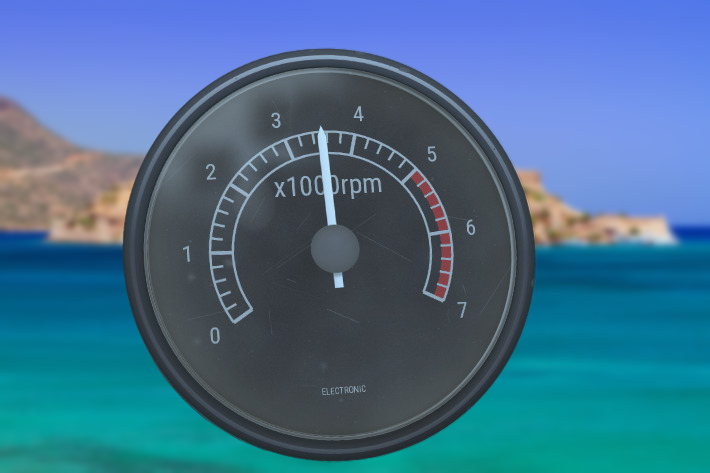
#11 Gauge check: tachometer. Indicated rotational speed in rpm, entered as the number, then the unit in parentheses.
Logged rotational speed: 3500 (rpm)
